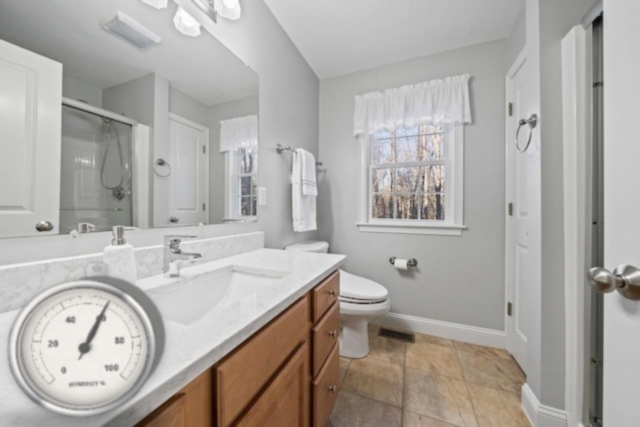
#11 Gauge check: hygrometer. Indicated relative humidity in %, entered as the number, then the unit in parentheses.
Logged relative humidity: 60 (%)
